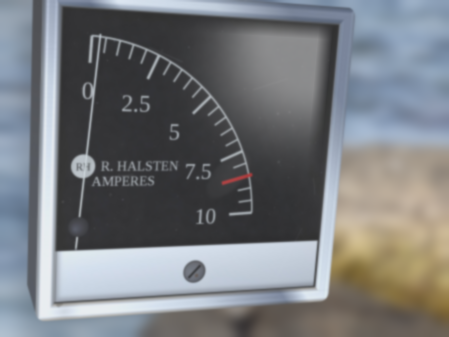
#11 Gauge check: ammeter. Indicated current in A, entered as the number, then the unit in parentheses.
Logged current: 0.25 (A)
